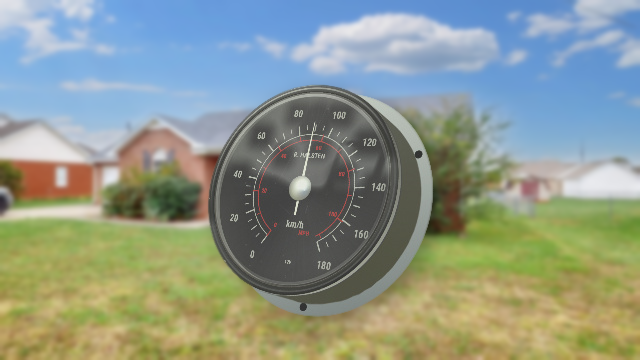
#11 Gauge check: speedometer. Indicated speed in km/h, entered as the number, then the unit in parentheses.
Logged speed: 90 (km/h)
